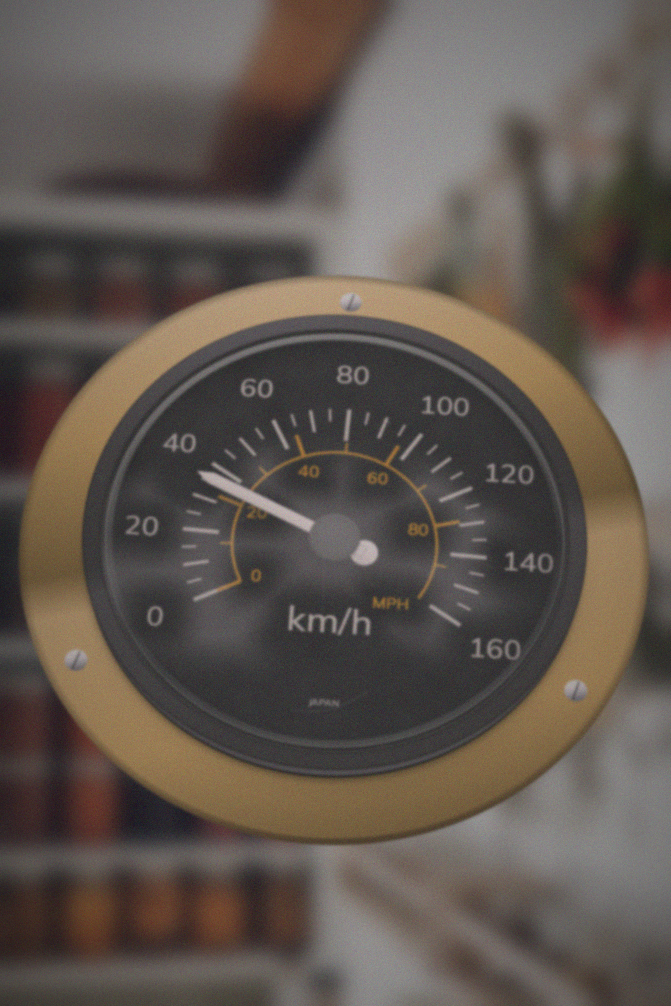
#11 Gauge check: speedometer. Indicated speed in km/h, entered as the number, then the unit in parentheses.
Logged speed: 35 (km/h)
